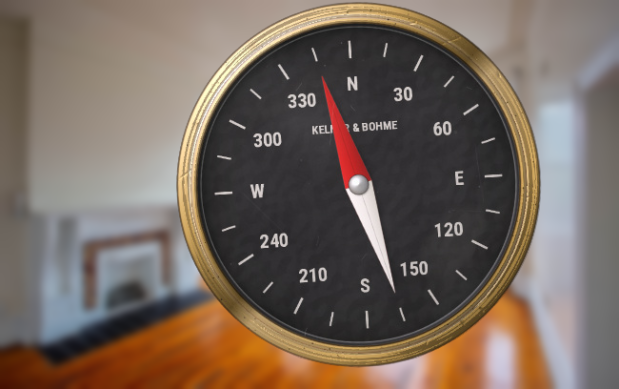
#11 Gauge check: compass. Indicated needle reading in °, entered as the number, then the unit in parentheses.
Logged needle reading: 345 (°)
